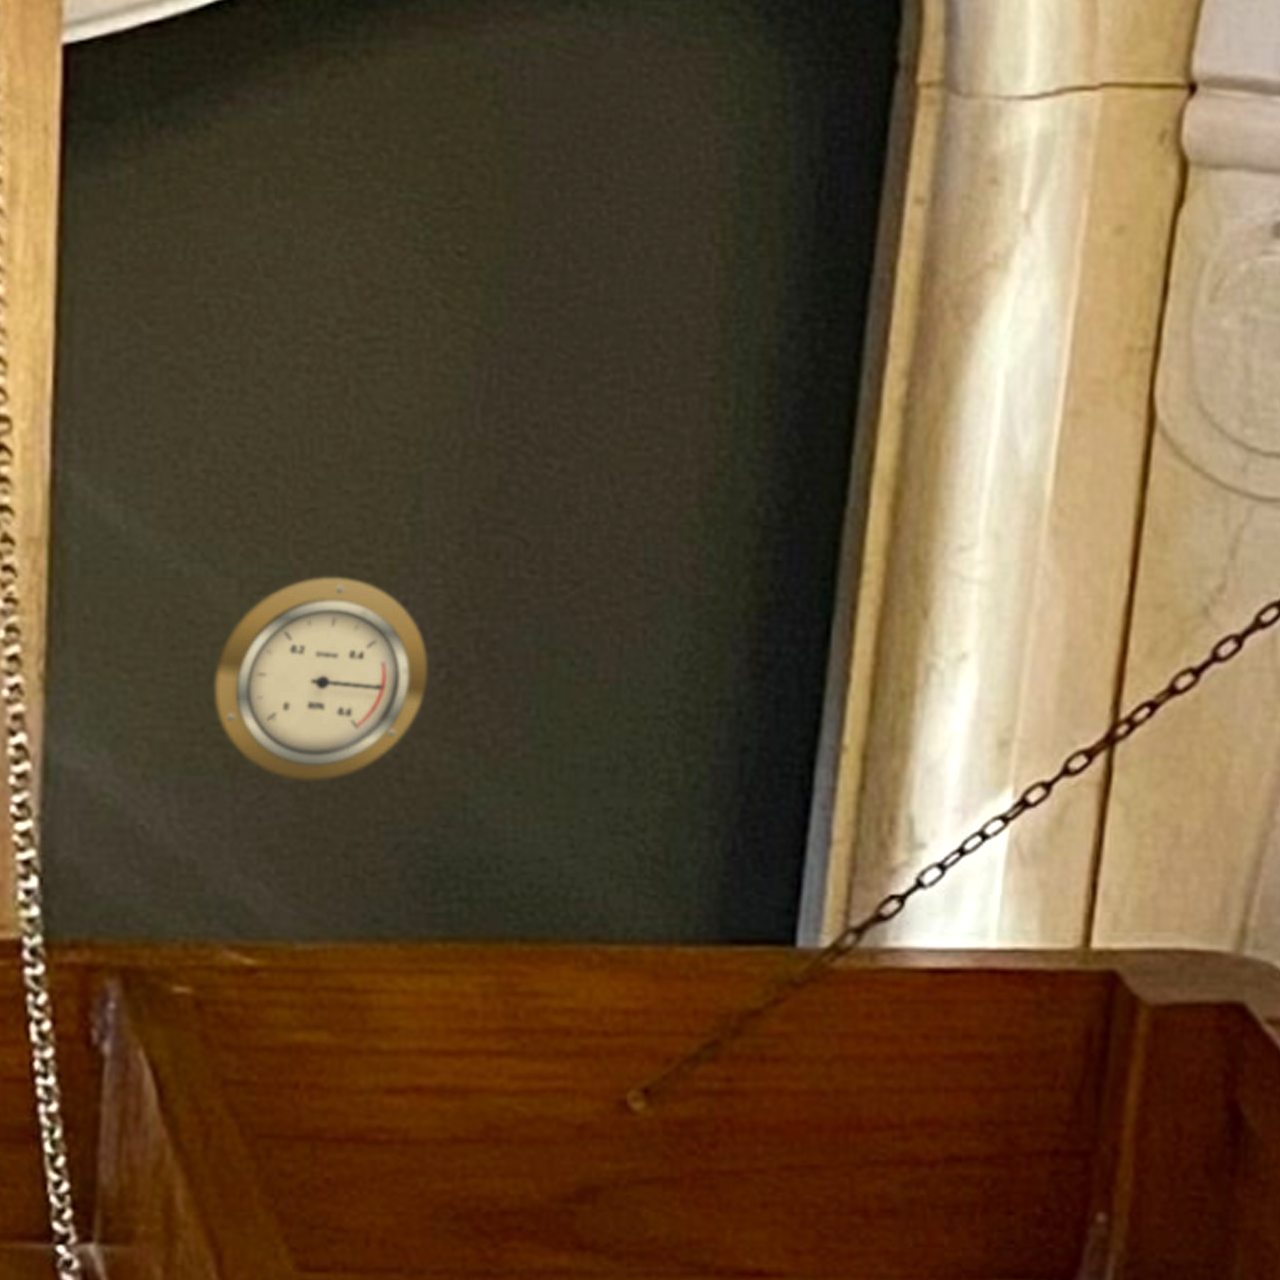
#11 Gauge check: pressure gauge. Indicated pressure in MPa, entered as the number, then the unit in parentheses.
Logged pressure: 0.5 (MPa)
